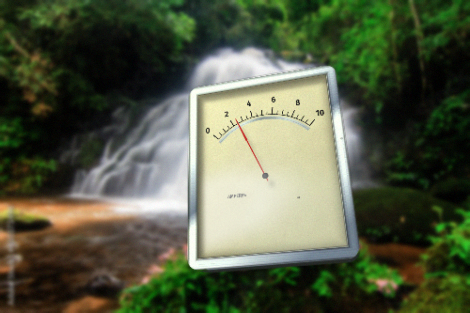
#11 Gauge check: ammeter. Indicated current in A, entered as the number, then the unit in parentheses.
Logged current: 2.5 (A)
